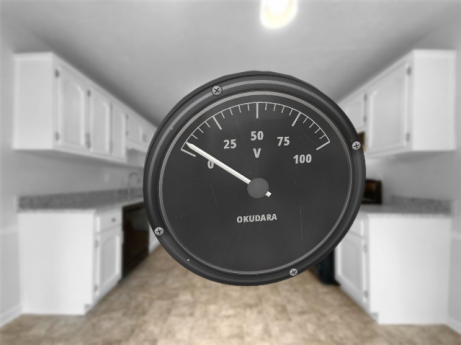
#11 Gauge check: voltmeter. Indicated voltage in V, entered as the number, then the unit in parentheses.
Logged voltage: 5 (V)
